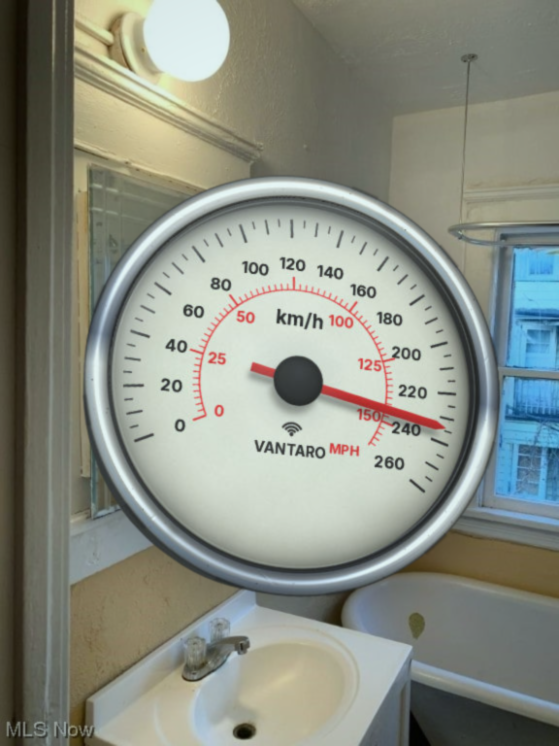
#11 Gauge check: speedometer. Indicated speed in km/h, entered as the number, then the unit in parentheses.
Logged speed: 235 (km/h)
